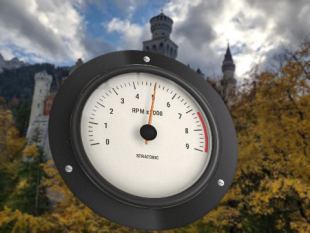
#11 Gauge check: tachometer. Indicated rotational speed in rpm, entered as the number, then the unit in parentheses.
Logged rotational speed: 5000 (rpm)
